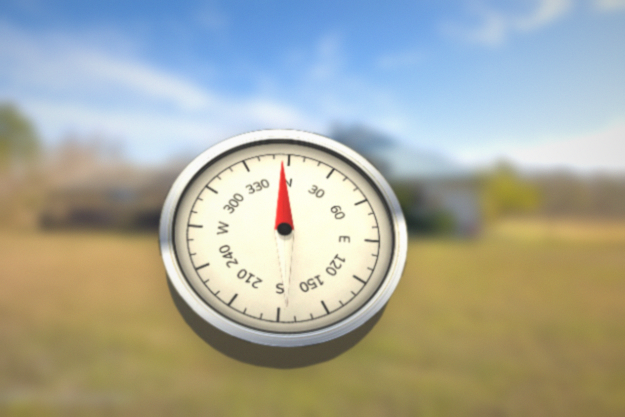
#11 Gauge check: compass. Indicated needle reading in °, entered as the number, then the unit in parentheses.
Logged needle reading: 355 (°)
